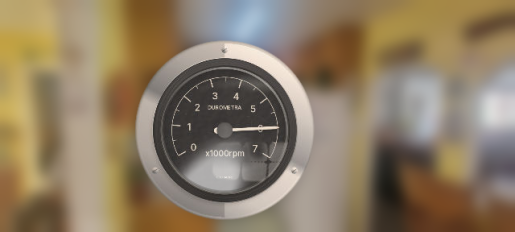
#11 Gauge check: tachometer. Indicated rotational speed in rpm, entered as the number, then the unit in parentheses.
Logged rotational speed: 6000 (rpm)
